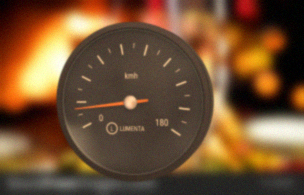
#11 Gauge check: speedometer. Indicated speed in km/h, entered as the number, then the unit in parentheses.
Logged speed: 15 (km/h)
